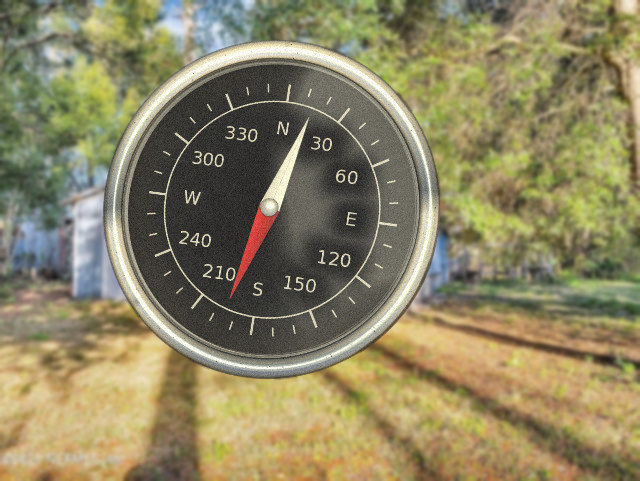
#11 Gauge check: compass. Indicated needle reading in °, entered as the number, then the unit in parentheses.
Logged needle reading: 195 (°)
